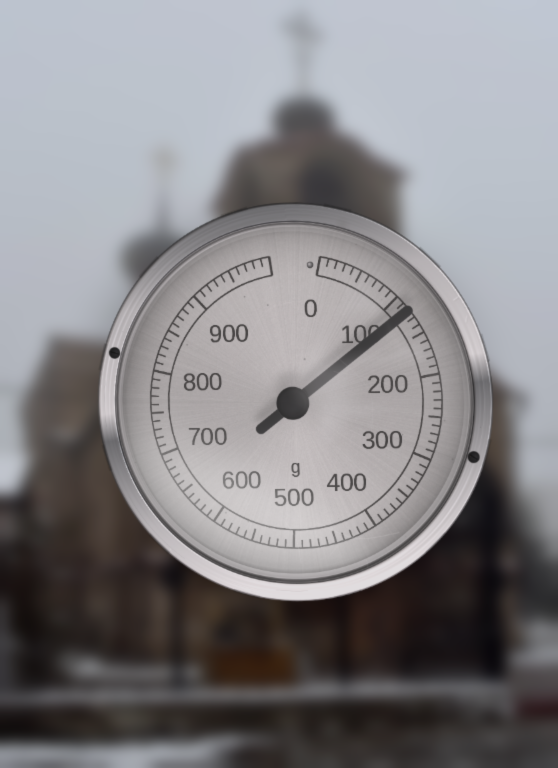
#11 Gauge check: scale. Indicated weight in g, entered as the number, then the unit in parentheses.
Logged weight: 120 (g)
